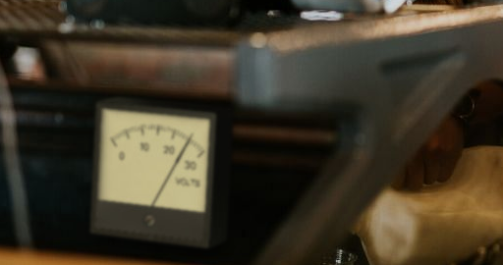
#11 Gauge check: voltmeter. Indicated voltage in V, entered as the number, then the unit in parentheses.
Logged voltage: 25 (V)
